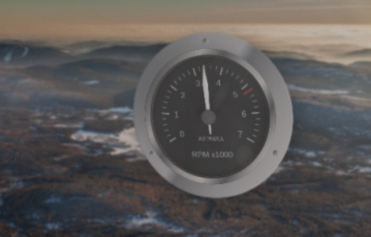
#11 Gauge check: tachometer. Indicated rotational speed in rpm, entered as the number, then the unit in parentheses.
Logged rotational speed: 3400 (rpm)
